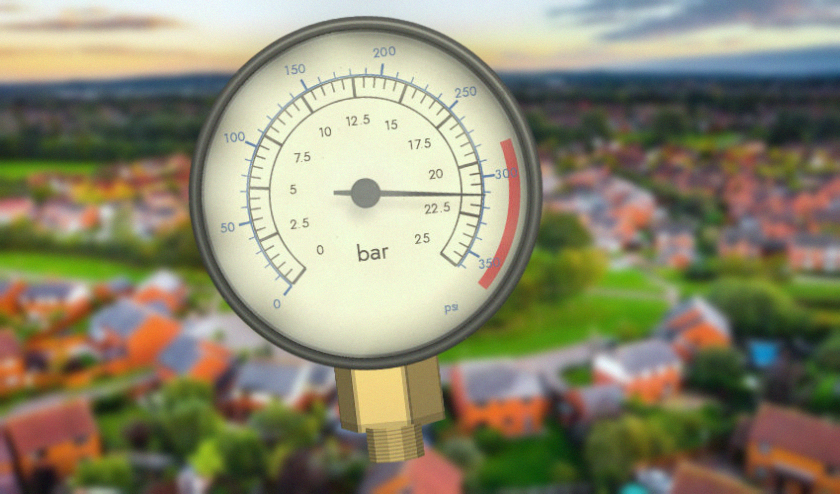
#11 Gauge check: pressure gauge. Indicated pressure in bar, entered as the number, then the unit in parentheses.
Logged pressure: 21.5 (bar)
